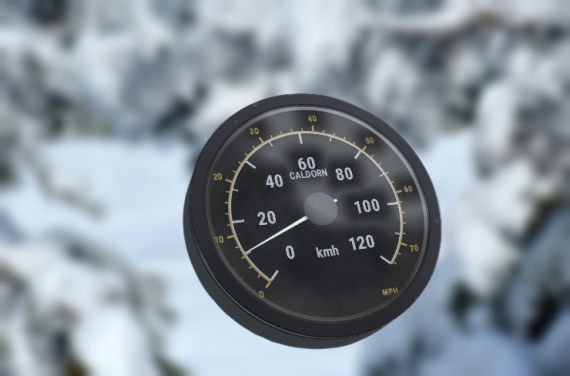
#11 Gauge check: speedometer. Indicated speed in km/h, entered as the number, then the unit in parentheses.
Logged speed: 10 (km/h)
